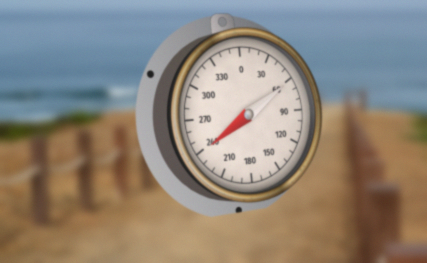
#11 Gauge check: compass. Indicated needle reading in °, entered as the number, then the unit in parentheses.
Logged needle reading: 240 (°)
